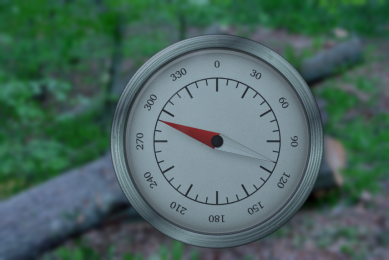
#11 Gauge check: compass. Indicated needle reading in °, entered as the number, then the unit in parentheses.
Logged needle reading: 290 (°)
